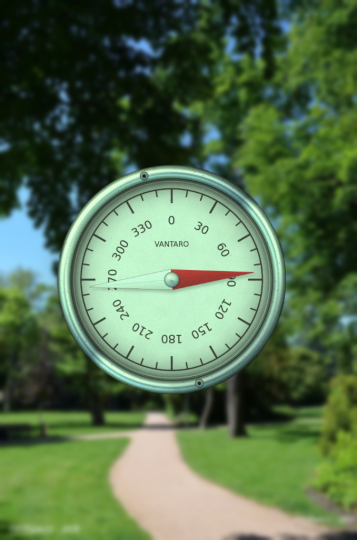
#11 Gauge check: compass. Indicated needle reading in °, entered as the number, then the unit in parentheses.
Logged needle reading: 85 (°)
